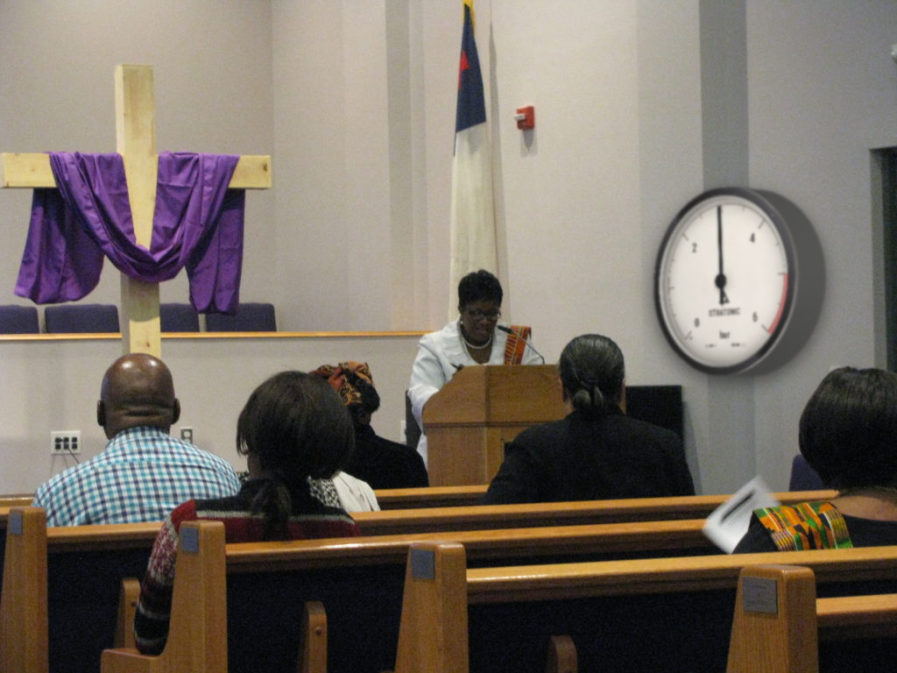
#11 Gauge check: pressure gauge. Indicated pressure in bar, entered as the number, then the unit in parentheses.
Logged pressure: 3 (bar)
